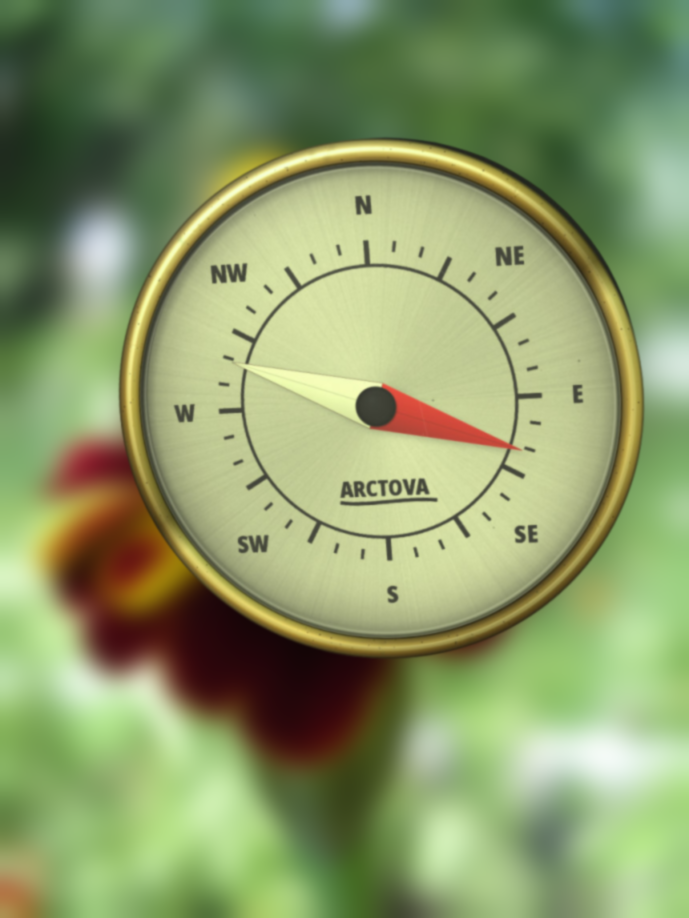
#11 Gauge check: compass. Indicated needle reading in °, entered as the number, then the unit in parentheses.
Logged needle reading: 110 (°)
